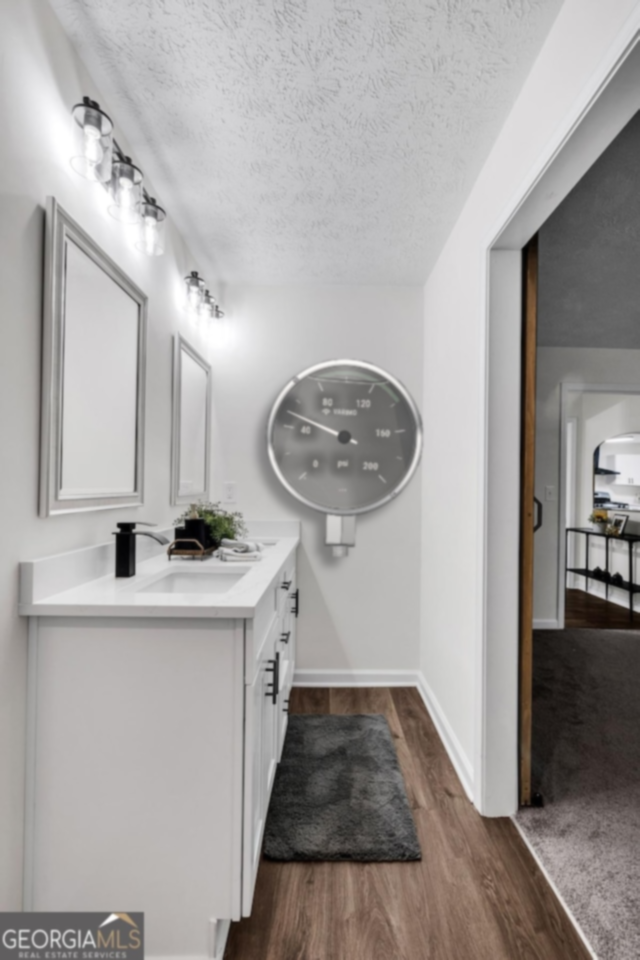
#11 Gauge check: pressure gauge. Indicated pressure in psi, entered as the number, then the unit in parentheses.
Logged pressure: 50 (psi)
